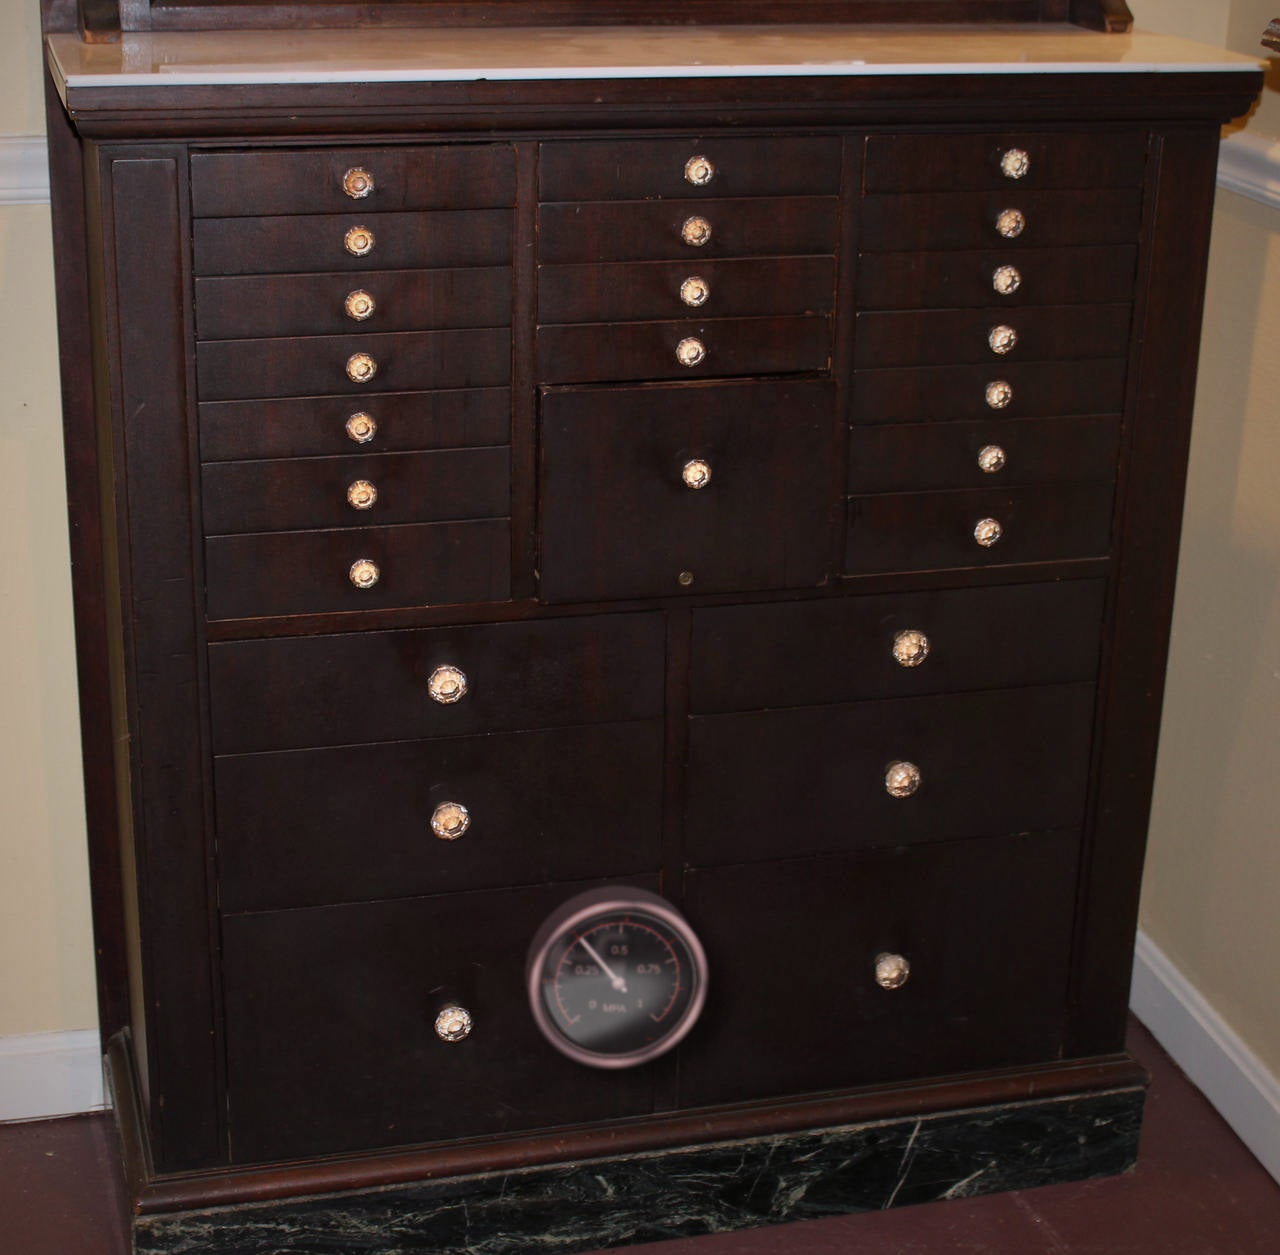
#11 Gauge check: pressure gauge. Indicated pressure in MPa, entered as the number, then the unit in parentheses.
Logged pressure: 0.35 (MPa)
